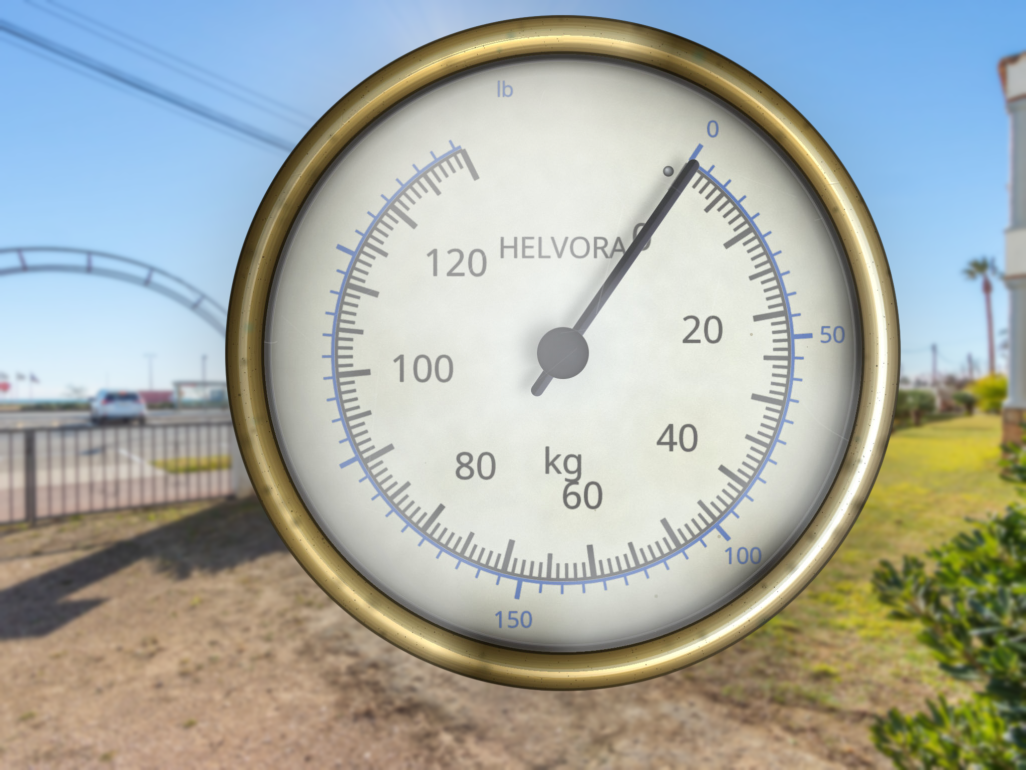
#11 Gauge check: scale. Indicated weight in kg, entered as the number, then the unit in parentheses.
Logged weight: 0.5 (kg)
